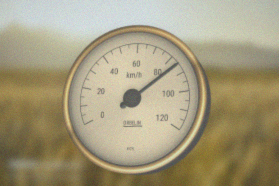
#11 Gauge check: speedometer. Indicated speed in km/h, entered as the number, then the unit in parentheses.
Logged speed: 85 (km/h)
